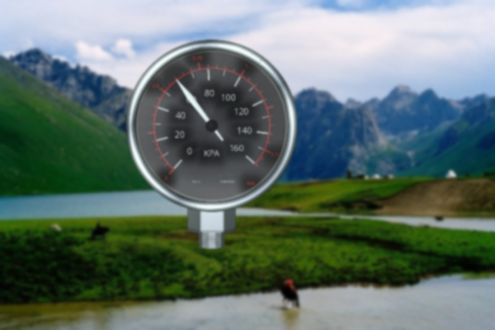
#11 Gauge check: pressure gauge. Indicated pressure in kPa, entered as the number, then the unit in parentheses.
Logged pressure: 60 (kPa)
